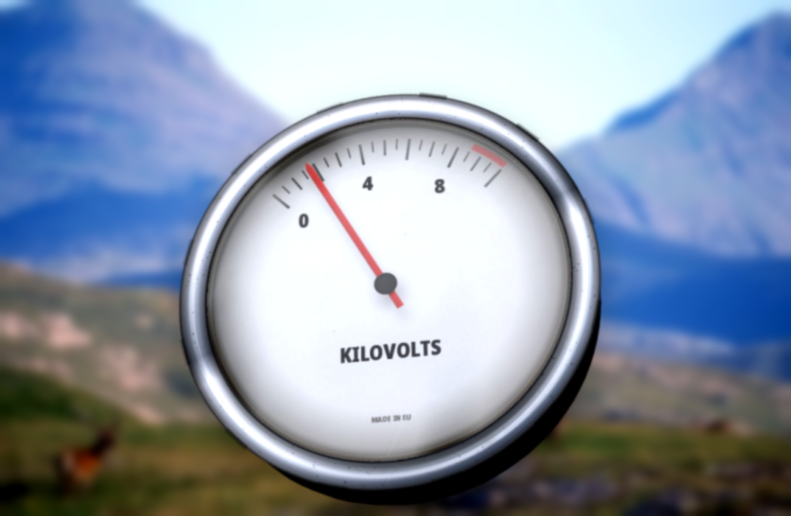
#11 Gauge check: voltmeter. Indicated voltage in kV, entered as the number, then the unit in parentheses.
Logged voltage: 1.75 (kV)
